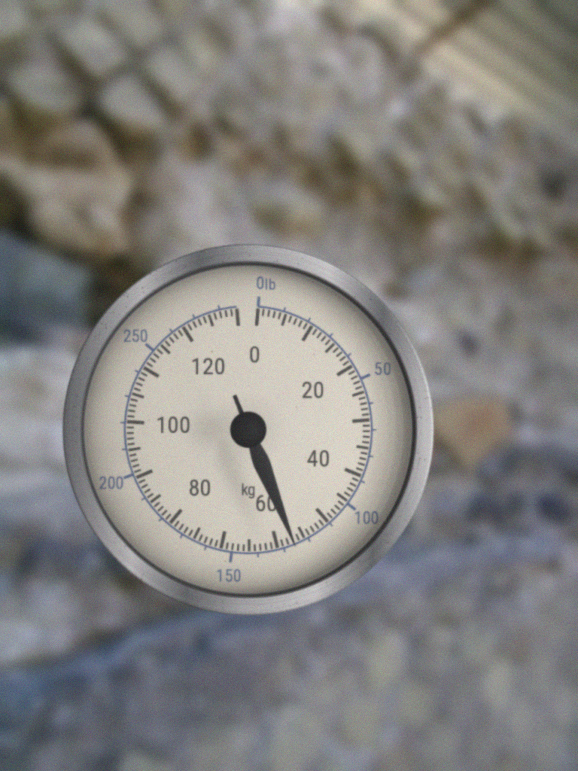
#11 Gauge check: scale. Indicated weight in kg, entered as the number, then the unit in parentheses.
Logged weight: 57 (kg)
